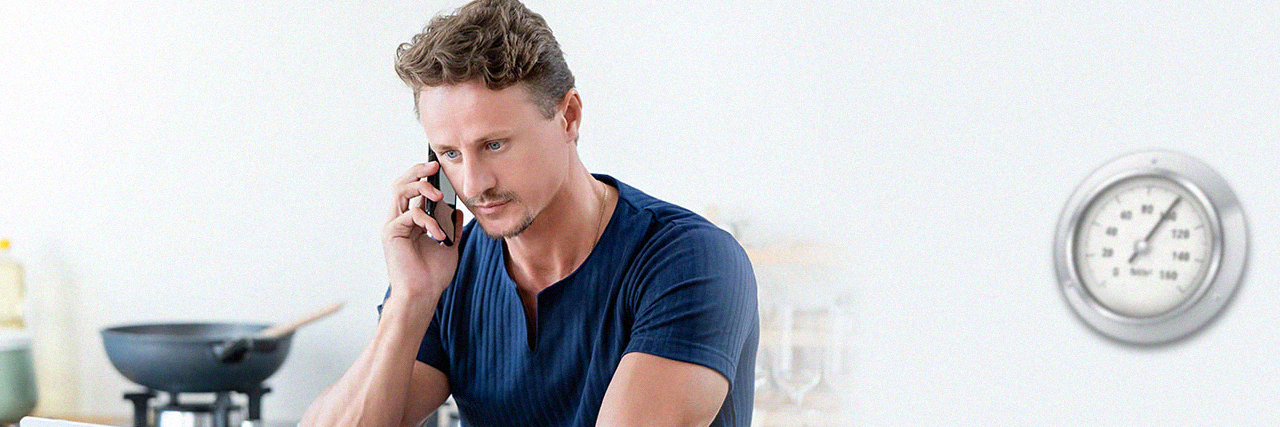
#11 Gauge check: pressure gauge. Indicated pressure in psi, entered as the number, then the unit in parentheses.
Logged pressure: 100 (psi)
